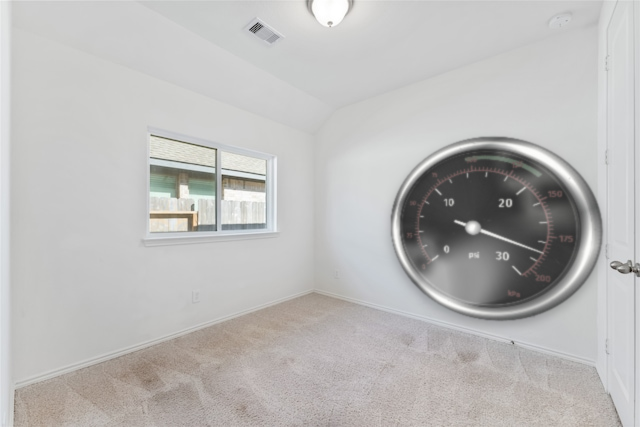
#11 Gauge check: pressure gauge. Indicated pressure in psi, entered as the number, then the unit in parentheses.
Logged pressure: 27 (psi)
